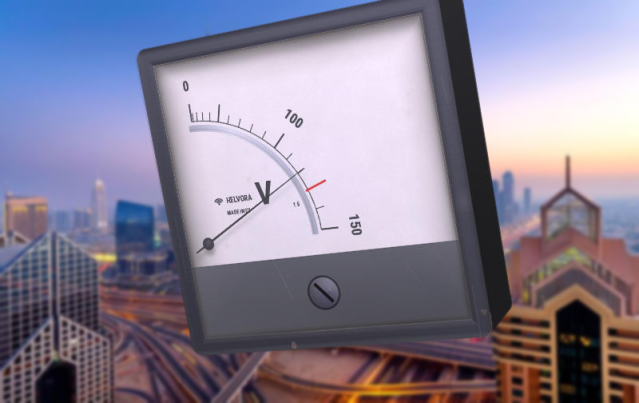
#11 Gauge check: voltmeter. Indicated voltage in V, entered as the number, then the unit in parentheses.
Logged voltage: 120 (V)
